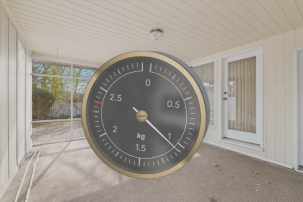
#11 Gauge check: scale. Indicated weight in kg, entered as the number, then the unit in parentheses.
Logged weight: 1.05 (kg)
